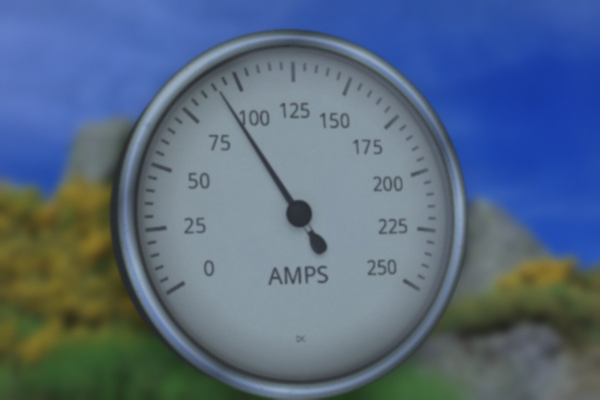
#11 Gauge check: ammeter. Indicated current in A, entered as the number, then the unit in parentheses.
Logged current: 90 (A)
